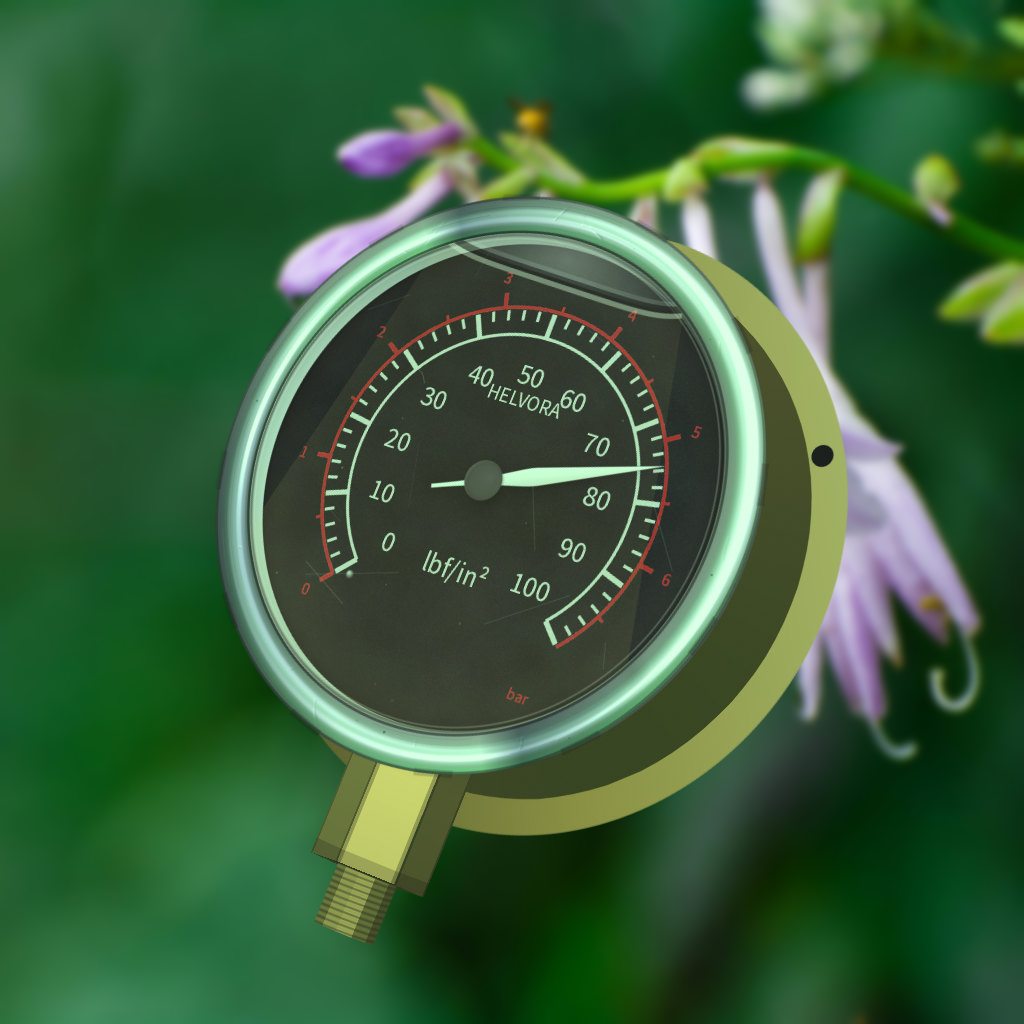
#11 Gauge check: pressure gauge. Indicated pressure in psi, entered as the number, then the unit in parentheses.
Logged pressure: 76 (psi)
